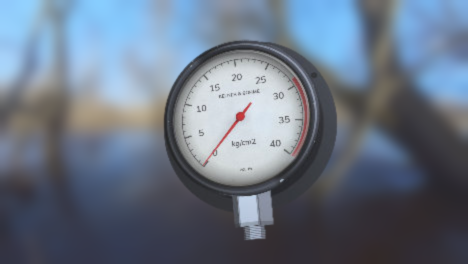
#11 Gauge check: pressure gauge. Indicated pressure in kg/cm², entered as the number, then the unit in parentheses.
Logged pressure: 0 (kg/cm²)
